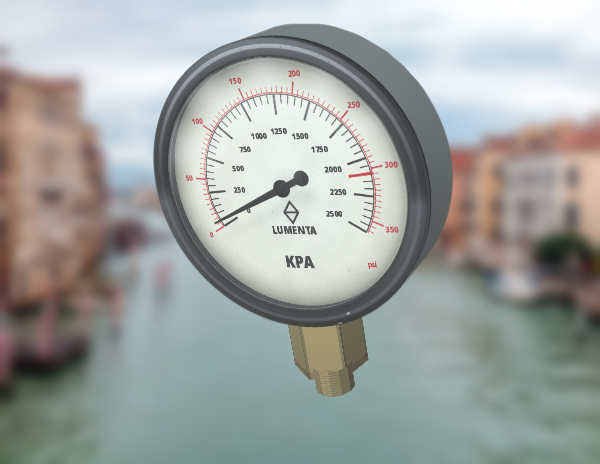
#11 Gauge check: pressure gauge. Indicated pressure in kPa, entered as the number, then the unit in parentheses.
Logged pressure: 50 (kPa)
